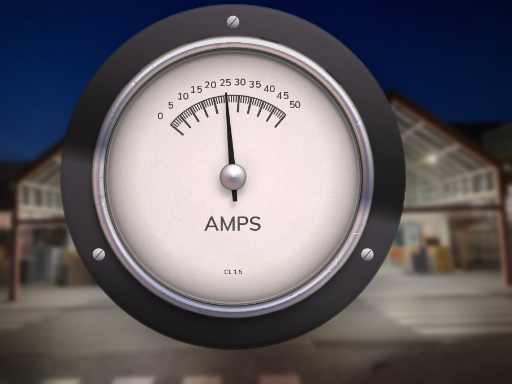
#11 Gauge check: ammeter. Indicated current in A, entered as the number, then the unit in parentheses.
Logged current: 25 (A)
